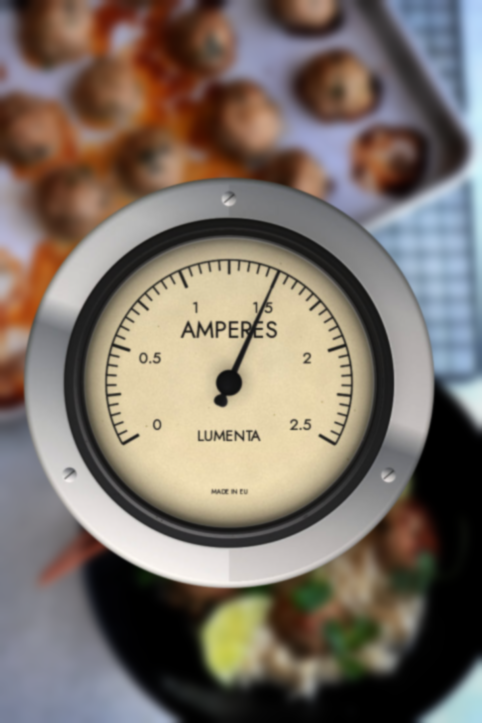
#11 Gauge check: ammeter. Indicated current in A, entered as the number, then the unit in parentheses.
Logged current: 1.5 (A)
